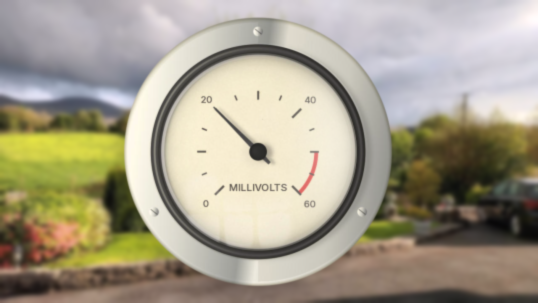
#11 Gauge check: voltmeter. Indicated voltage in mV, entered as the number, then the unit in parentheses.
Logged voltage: 20 (mV)
